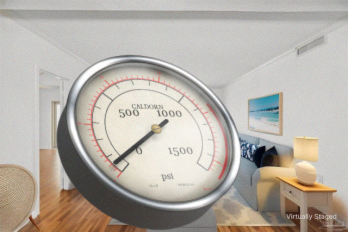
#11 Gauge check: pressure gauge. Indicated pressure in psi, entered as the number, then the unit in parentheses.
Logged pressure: 50 (psi)
